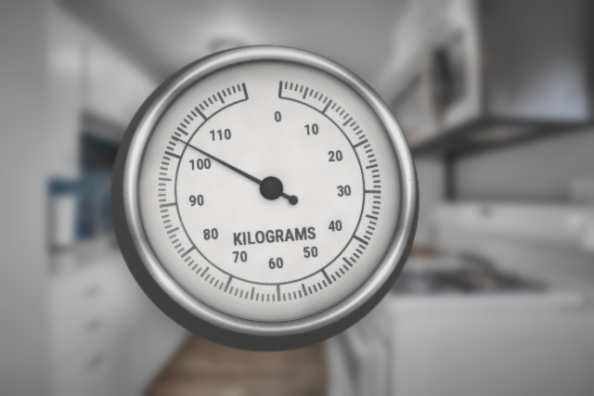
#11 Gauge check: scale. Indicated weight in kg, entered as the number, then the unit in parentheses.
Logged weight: 103 (kg)
